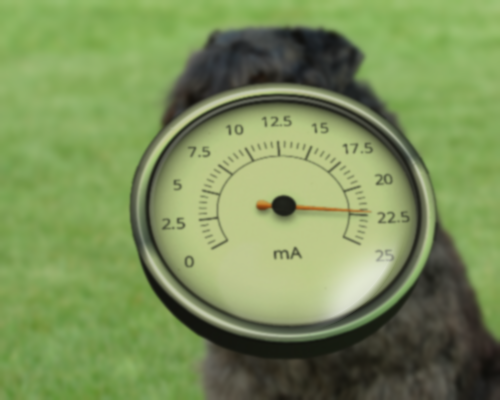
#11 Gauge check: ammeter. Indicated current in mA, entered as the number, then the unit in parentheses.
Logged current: 22.5 (mA)
